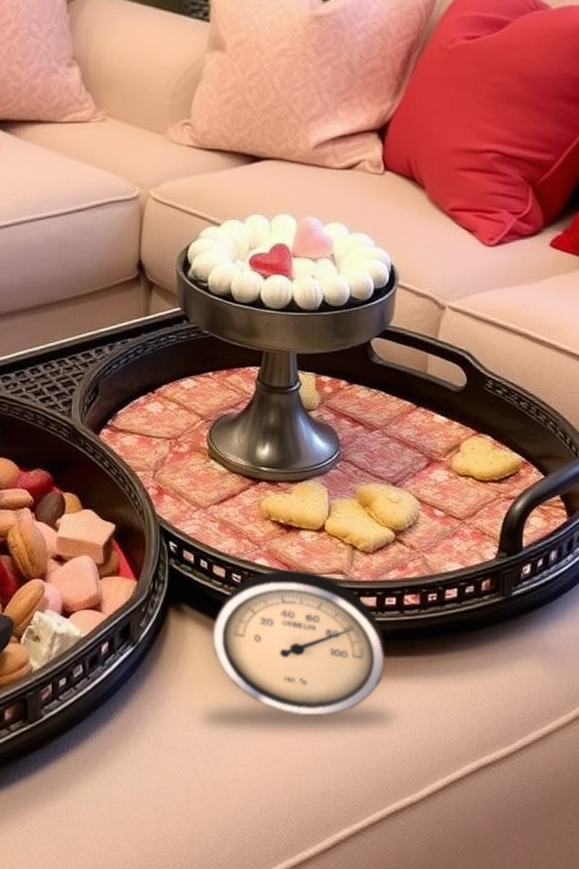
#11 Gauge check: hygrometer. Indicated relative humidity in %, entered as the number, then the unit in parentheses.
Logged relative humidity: 80 (%)
